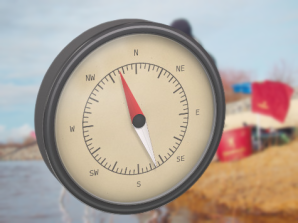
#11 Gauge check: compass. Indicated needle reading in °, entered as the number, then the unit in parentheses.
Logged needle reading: 340 (°)
